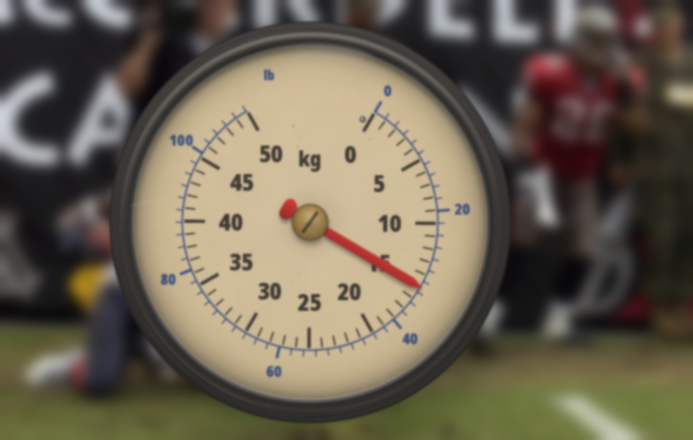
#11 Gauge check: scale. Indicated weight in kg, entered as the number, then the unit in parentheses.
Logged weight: 15 (kg)
